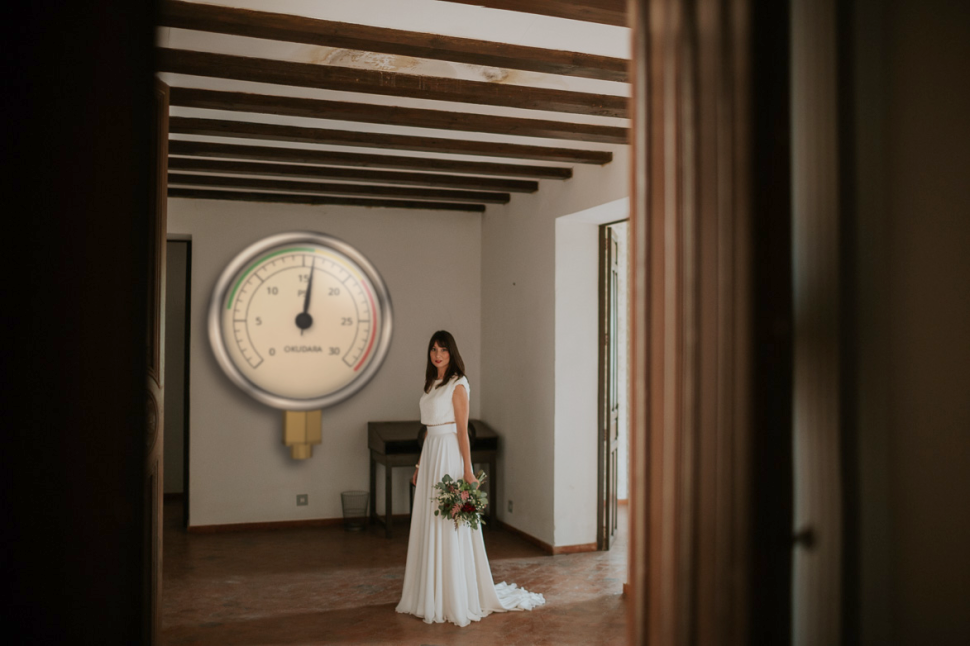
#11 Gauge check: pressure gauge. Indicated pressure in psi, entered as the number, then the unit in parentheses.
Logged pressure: 16 (psi)
